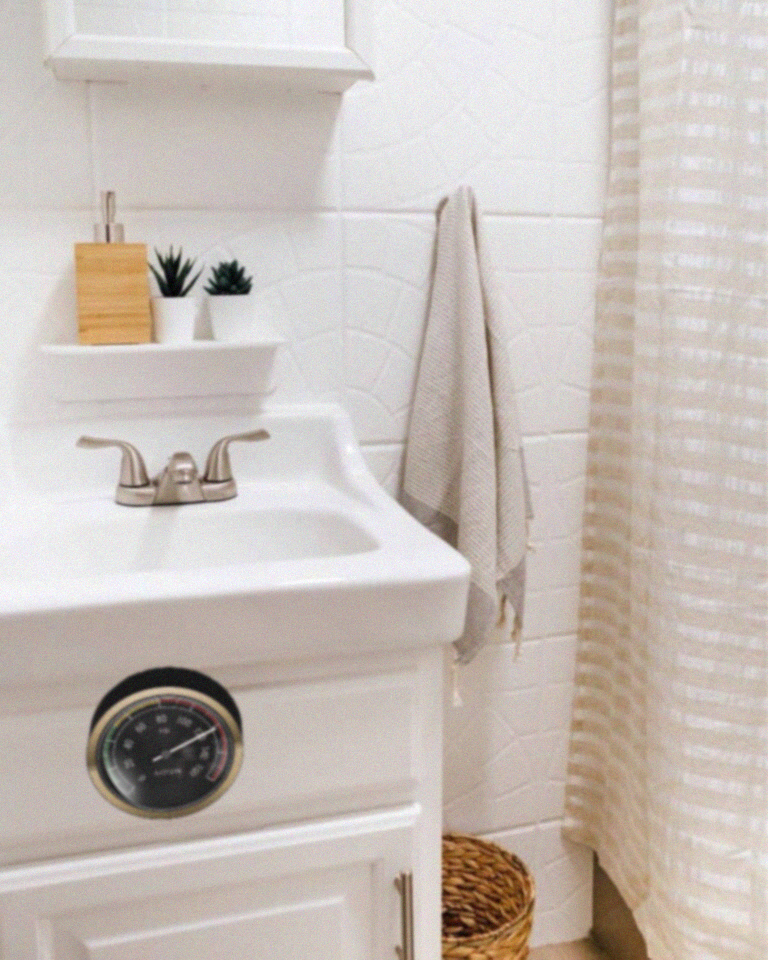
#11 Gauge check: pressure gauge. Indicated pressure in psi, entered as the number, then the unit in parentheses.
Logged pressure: 120 (psi)
